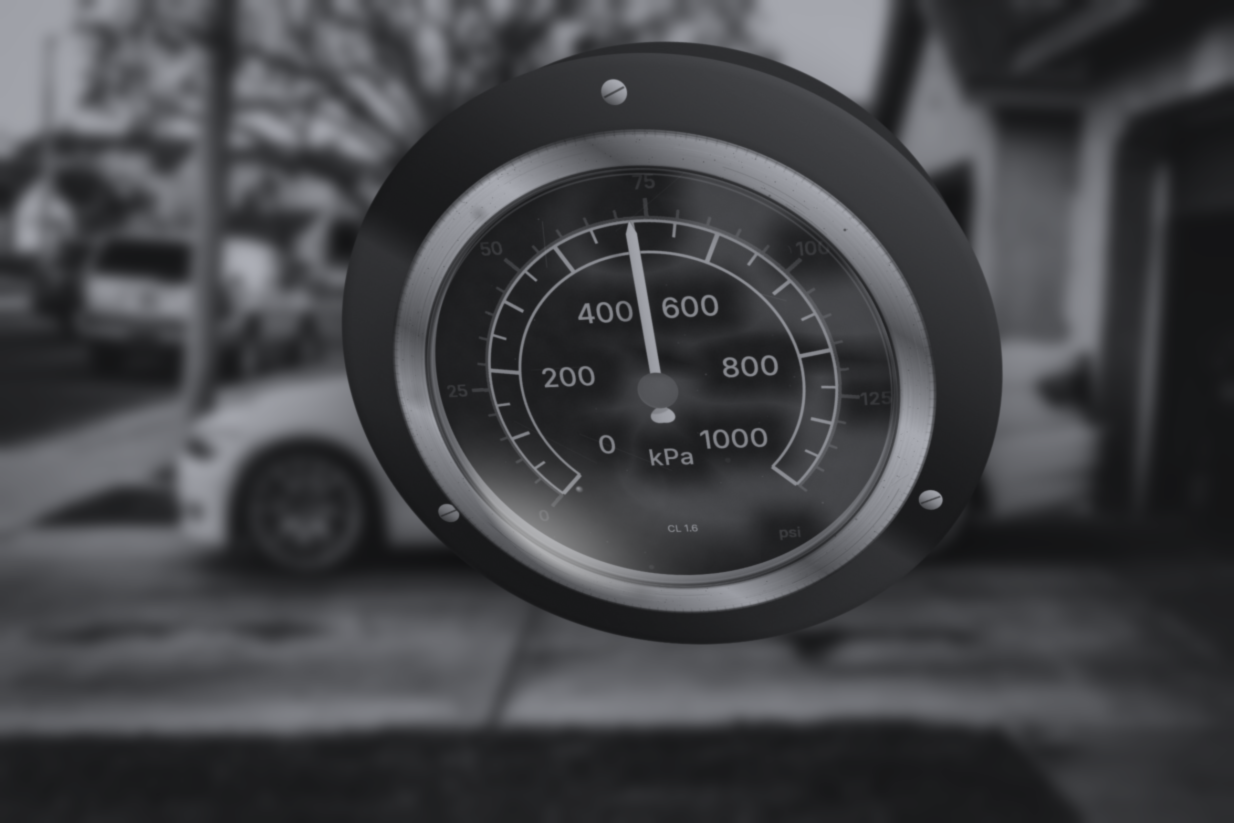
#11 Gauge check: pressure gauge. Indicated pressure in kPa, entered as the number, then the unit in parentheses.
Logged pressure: 500 (kPa)
